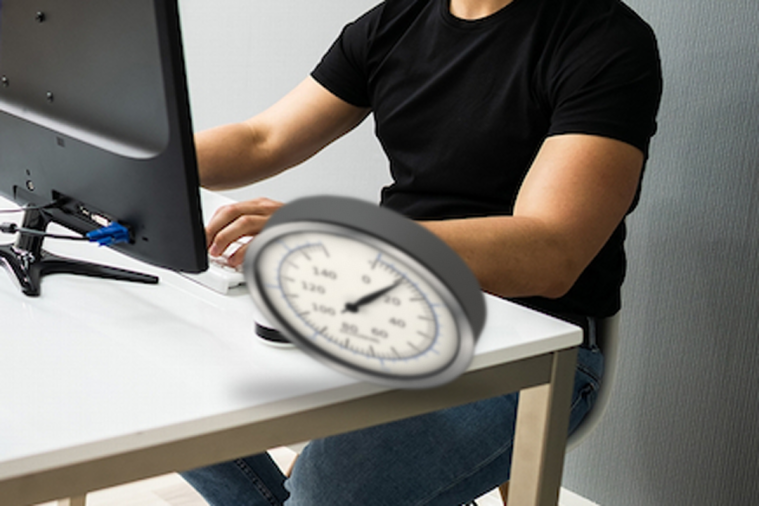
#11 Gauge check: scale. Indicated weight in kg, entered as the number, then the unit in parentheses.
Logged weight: 10 (kg)
